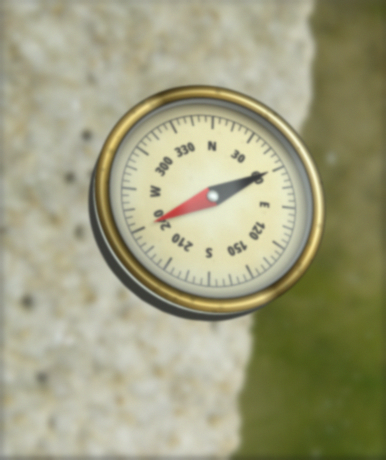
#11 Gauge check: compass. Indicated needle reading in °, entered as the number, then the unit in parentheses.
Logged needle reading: 240 (°)
